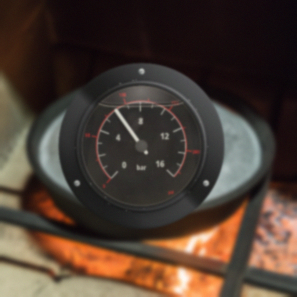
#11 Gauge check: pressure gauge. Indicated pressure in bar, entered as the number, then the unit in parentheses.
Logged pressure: 6 (bar)
